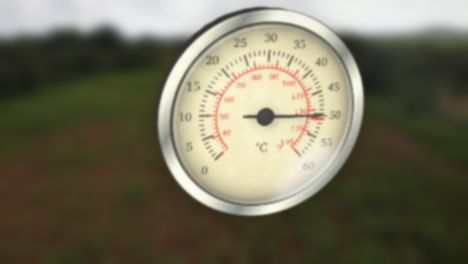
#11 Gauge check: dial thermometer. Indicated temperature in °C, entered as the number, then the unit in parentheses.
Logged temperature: 50 (°C)
